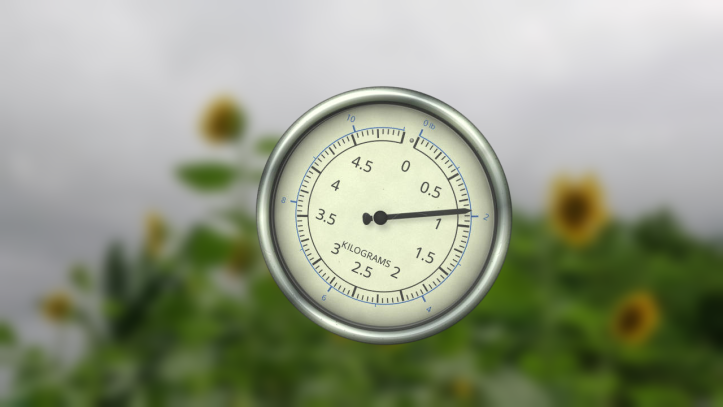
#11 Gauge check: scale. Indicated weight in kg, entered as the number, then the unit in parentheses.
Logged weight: 0.85 (kg)
